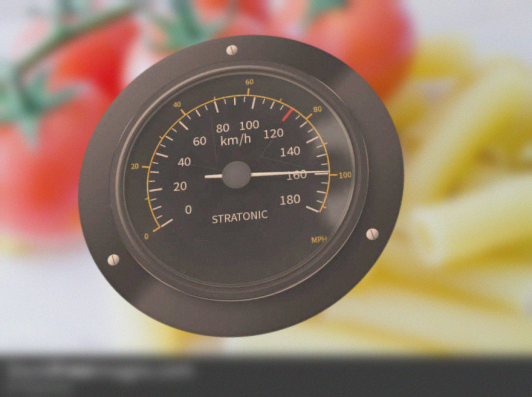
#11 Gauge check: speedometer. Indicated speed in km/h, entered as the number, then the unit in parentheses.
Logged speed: 160 (km/h)
